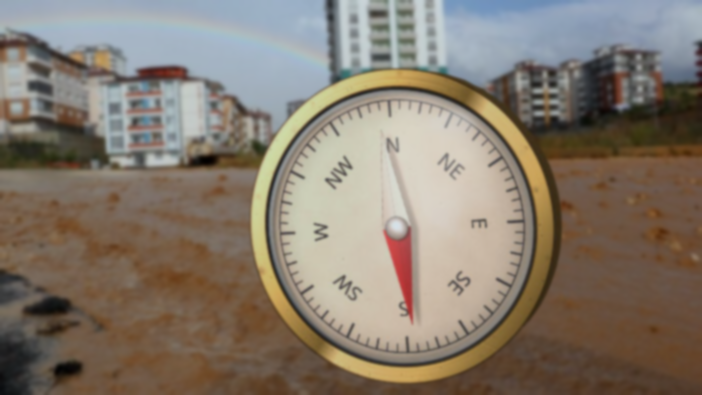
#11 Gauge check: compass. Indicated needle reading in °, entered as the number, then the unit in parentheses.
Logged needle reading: 175 (°)
